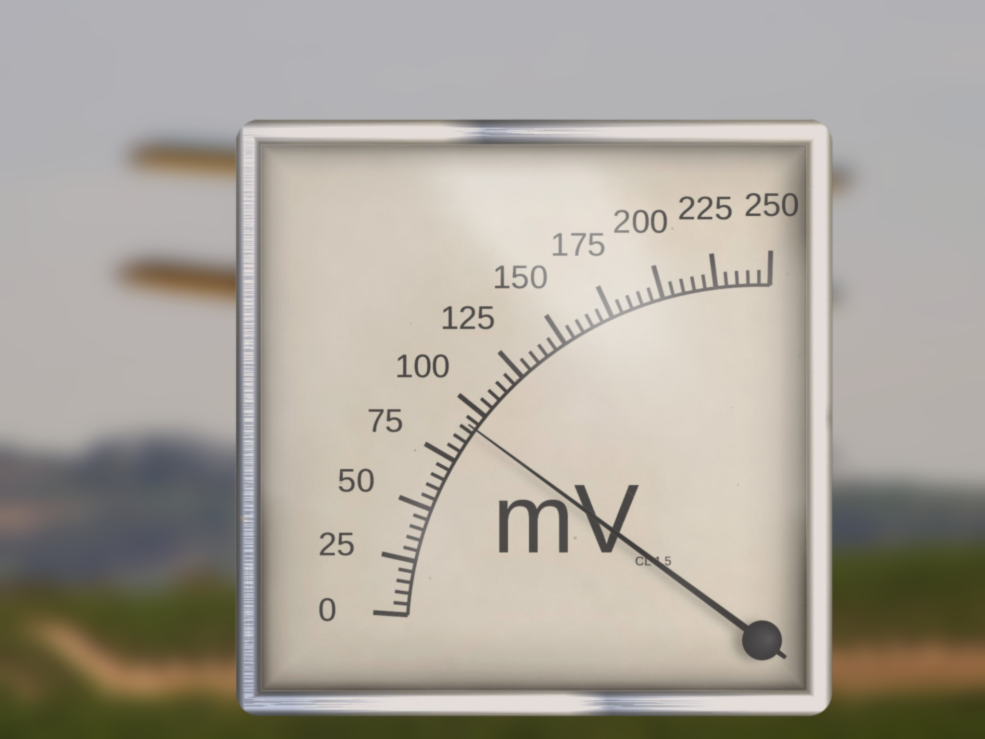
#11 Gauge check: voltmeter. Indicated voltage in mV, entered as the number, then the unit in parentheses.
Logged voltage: 92.5 (mV)
